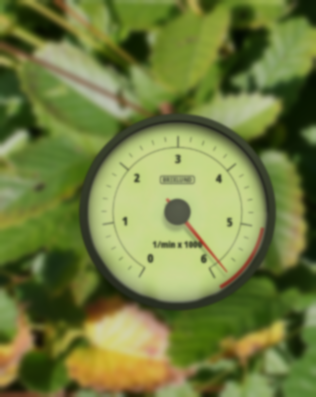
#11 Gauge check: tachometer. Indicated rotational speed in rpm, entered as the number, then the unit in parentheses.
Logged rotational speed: 5800 (rpm)
